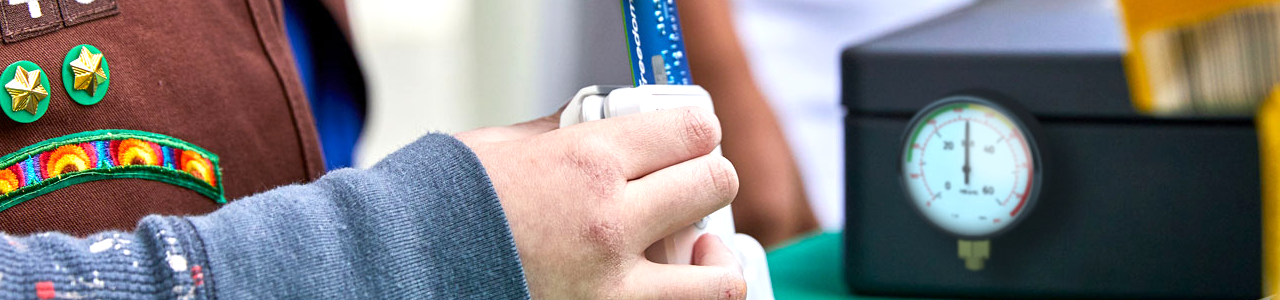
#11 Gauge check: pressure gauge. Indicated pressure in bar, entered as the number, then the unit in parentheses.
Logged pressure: 30 (bar)
